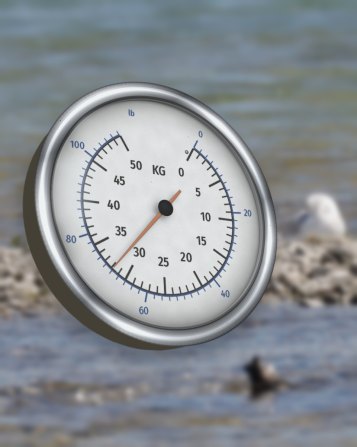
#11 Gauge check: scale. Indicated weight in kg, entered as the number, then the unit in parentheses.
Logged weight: 32 (kg)
